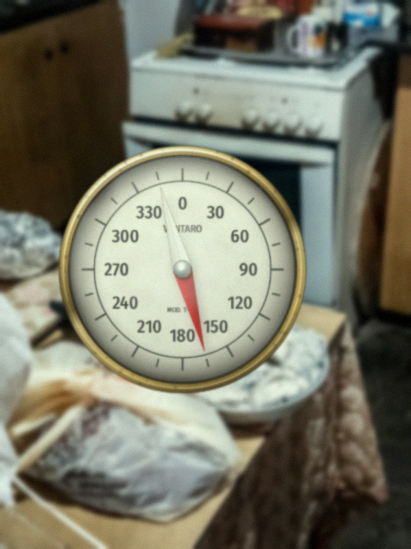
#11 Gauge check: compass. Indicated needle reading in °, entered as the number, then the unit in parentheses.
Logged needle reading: 165 (°)
